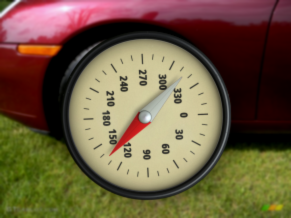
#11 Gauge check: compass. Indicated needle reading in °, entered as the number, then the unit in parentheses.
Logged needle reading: 135 (°)
